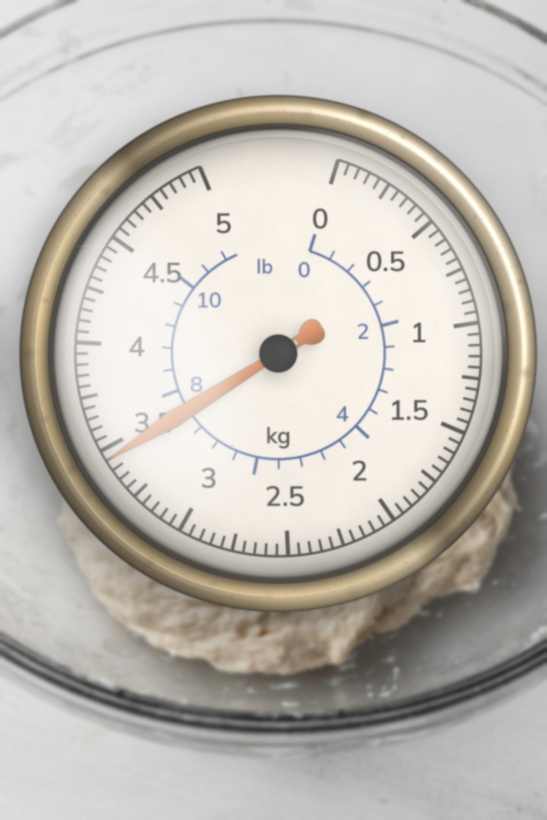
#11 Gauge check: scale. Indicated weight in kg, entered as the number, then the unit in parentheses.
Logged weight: 3.45 (kg)
